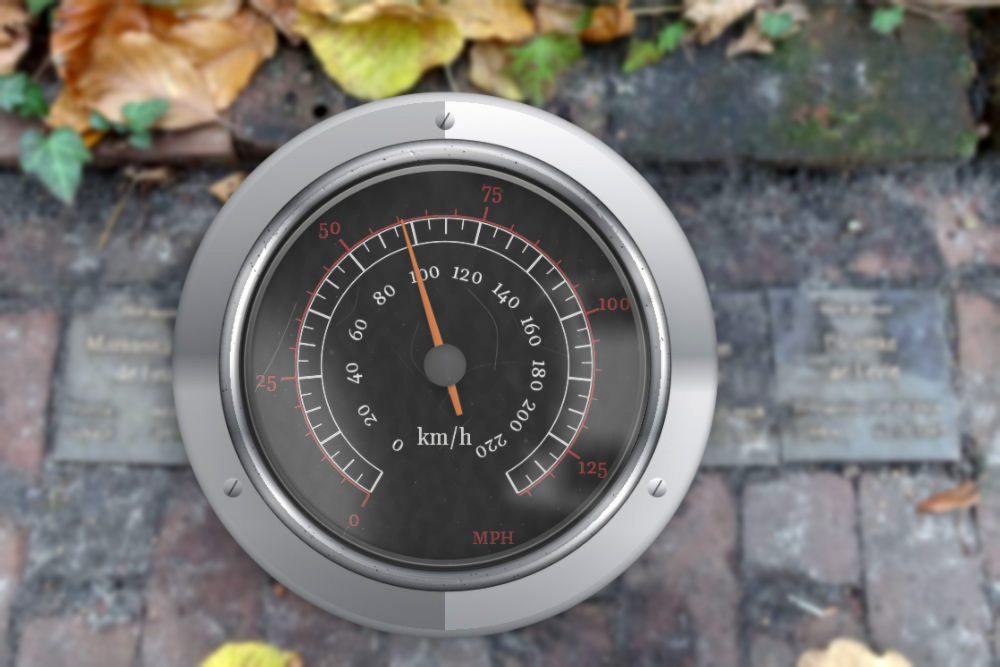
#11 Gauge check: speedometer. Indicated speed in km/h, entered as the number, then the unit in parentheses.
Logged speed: 97.5 (km/h)
